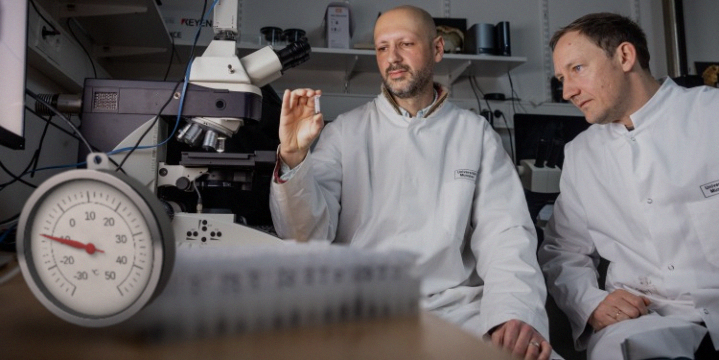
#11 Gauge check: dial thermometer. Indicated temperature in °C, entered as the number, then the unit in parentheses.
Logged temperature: -10 (°C)
